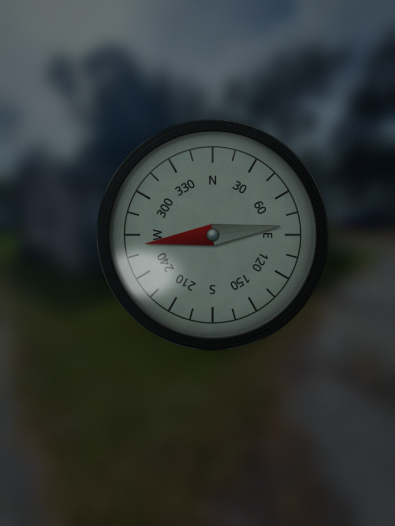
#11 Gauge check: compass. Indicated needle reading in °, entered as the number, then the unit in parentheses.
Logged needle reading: 262.5 (°)
